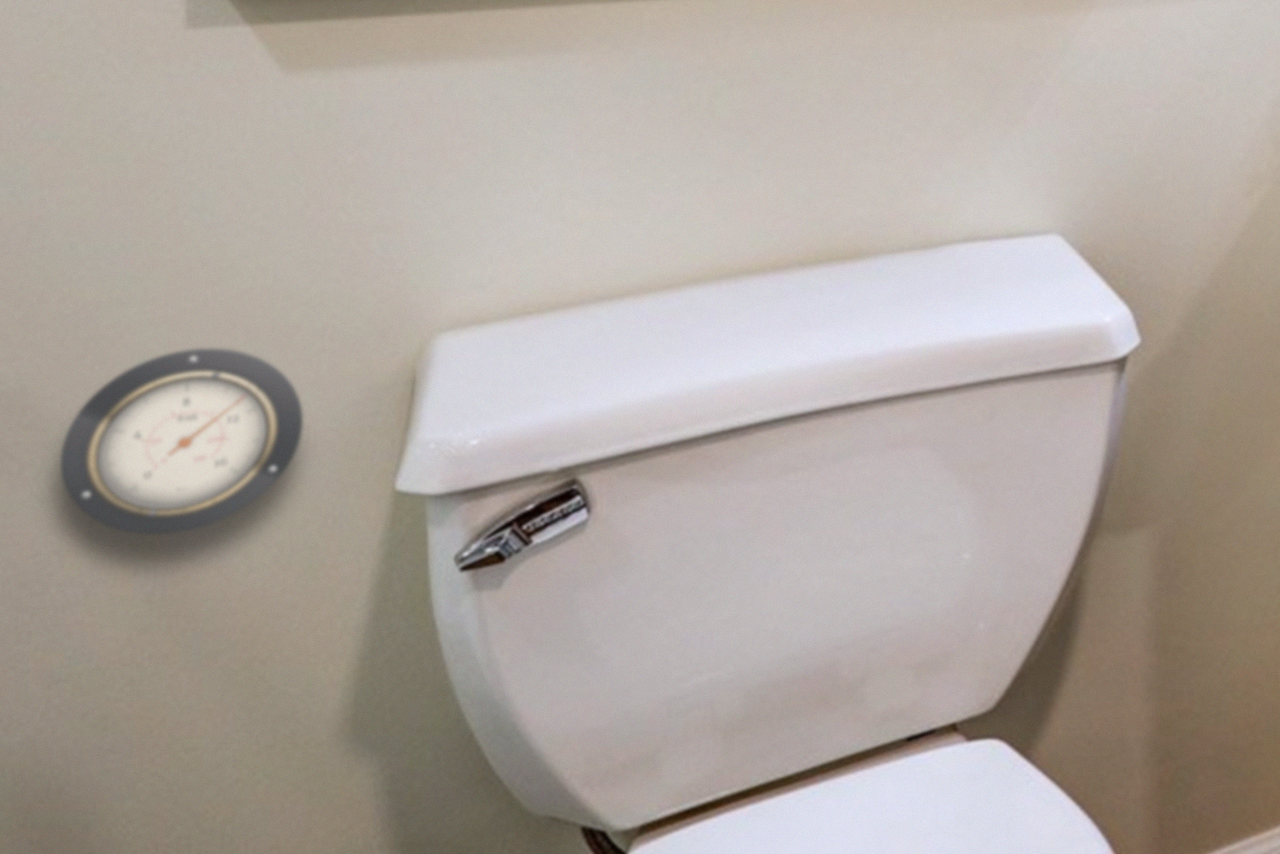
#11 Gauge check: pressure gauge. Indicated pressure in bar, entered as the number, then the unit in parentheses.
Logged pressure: 11 (bar)
